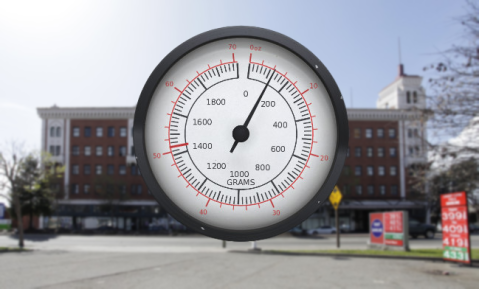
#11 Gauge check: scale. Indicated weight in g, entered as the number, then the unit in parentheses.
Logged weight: 120 (g)
